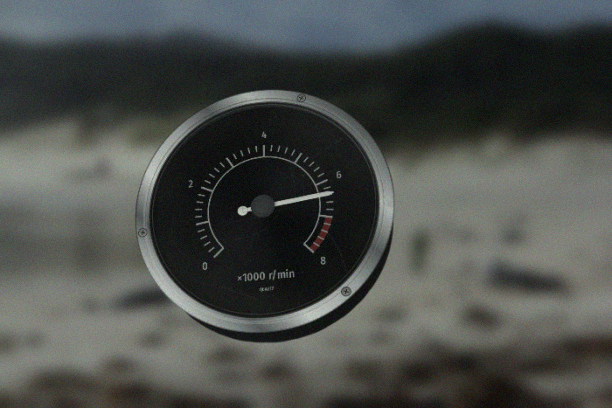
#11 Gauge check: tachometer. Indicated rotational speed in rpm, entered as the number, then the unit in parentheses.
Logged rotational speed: 6400 (rpm)
